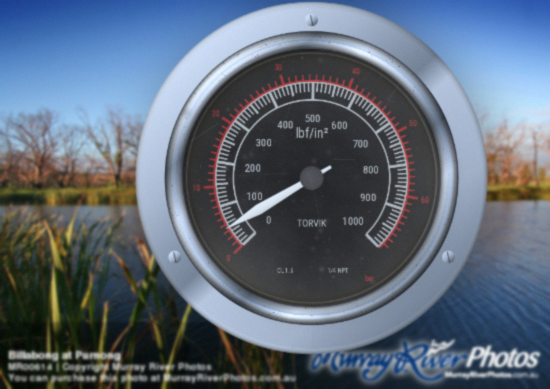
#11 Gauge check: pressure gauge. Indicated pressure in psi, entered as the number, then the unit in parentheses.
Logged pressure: 50 (psi)
